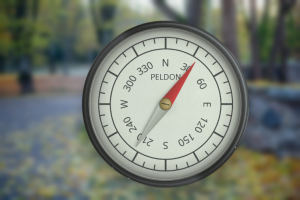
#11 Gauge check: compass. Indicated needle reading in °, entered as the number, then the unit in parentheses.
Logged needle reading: 35 (°)
